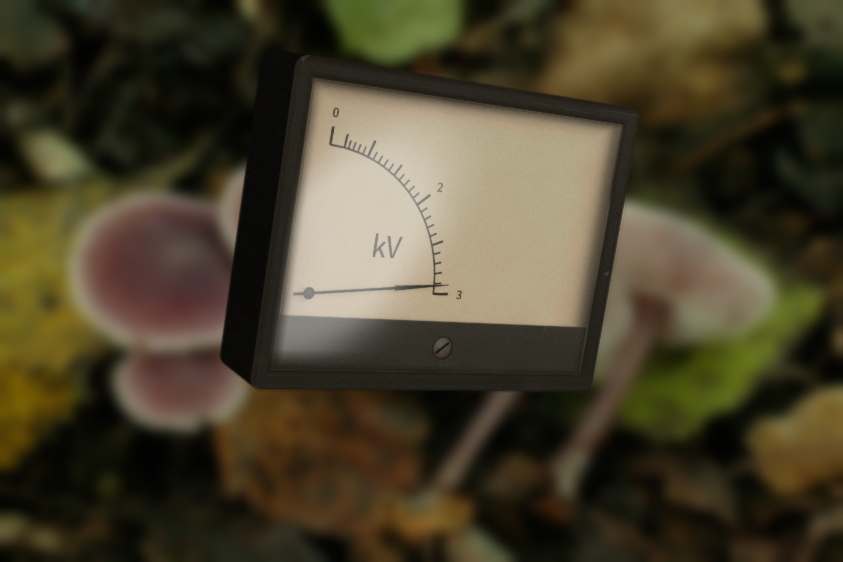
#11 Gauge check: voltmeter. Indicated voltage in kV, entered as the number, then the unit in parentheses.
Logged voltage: 2.9 (kV)
